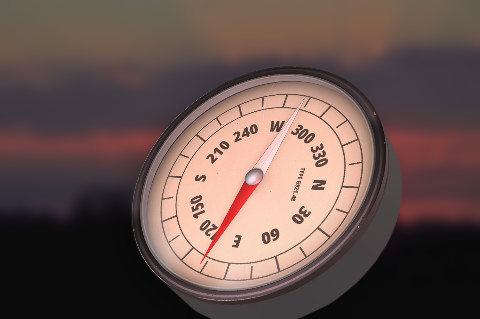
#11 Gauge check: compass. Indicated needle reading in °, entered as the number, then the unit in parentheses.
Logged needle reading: 105 (°)
